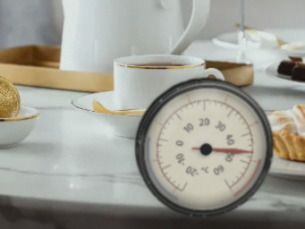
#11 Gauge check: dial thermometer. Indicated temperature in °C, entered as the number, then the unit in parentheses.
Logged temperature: 46 (°C)
